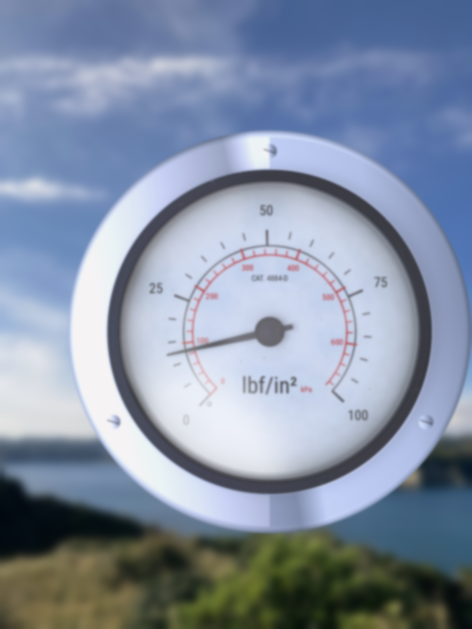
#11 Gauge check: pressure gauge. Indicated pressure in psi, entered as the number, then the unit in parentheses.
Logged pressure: 12.5 (psi)
